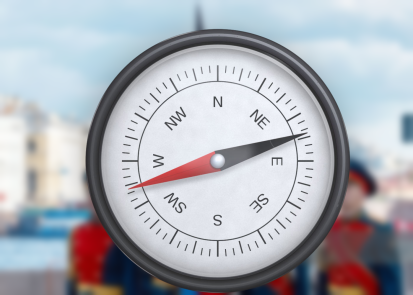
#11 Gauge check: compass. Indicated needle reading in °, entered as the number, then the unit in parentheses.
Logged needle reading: 252.5 (°)
